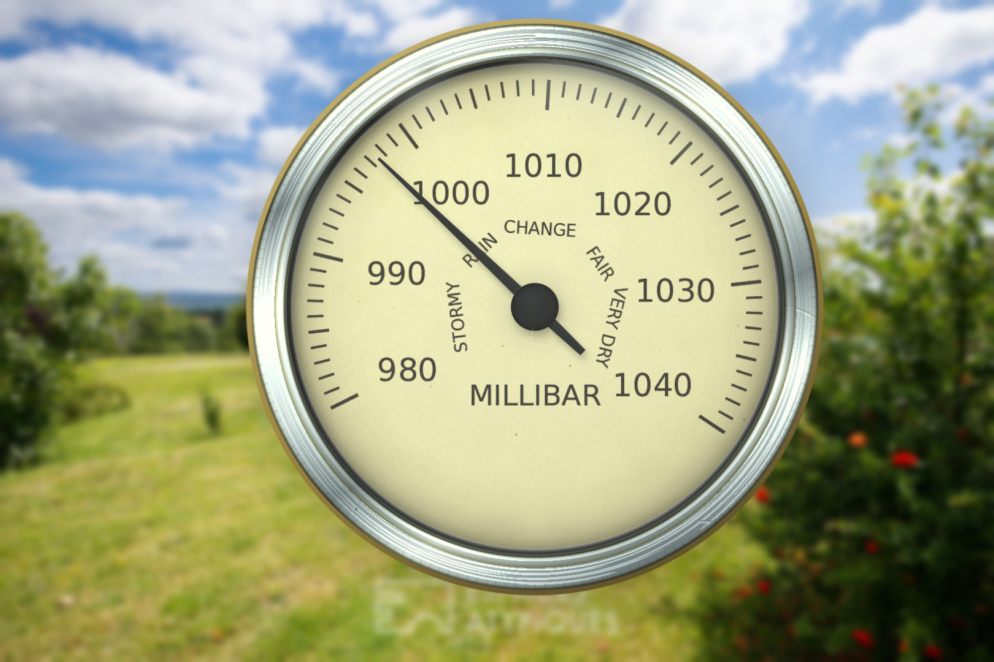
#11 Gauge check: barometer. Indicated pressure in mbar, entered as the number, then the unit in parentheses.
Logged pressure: 997.5 (mbar)
